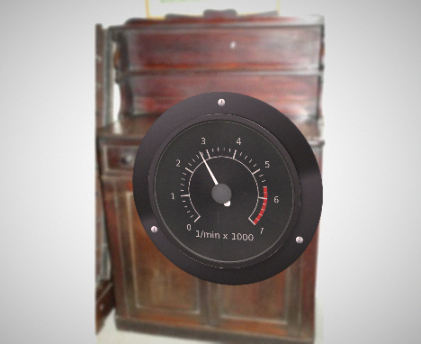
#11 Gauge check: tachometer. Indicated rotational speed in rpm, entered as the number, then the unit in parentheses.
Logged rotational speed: 2800 (rpm)
